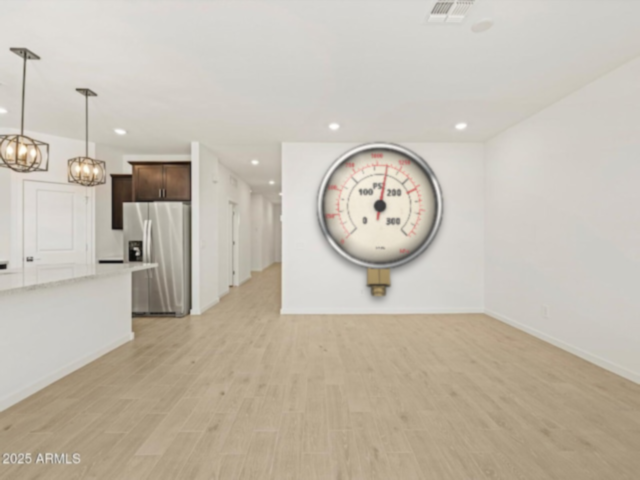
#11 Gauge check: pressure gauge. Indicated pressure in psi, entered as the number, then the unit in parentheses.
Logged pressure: 160 (psi)
